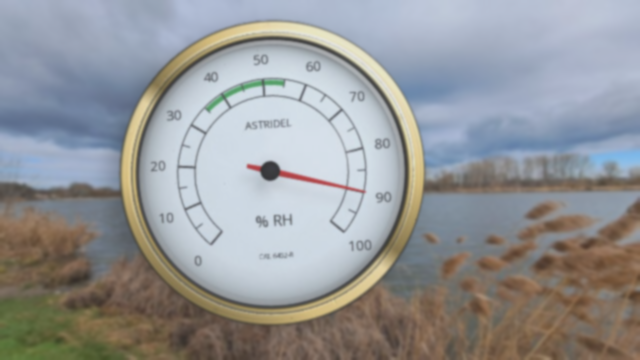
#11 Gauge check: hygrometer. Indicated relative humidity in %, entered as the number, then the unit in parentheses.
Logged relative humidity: 90 (%)
